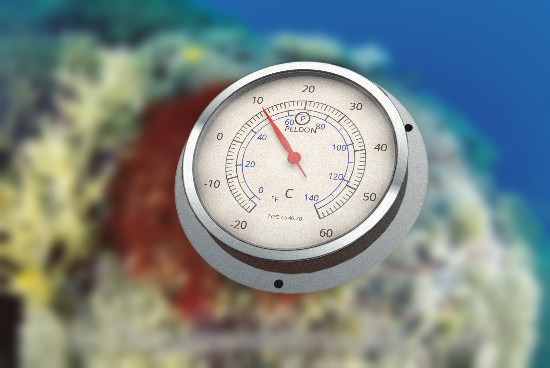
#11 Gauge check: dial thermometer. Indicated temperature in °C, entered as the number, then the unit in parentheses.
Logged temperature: 10 (°C)
